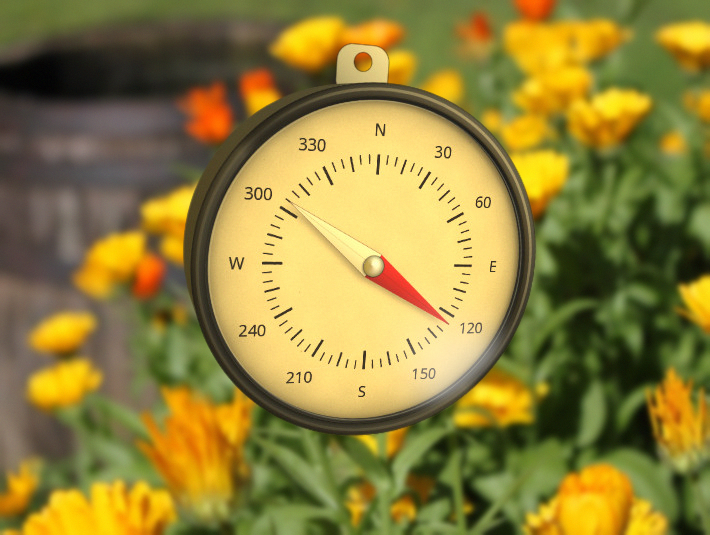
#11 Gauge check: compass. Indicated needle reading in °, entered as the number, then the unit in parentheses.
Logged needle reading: 125 (°)
